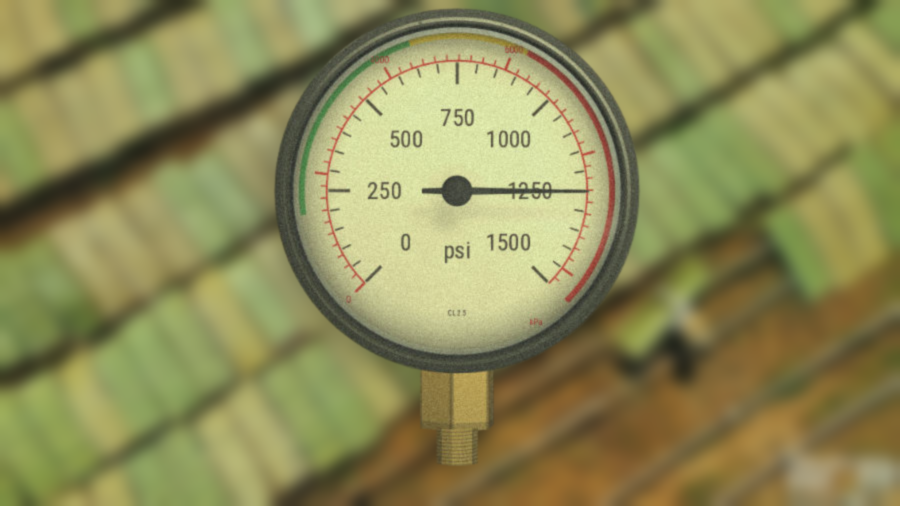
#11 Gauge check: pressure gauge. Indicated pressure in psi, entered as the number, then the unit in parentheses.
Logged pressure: 1250 (psi)
